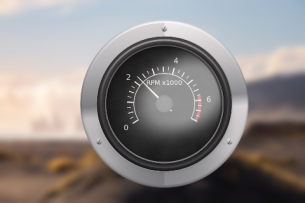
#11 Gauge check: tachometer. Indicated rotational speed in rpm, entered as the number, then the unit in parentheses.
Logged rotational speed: 2250 (rpm)
